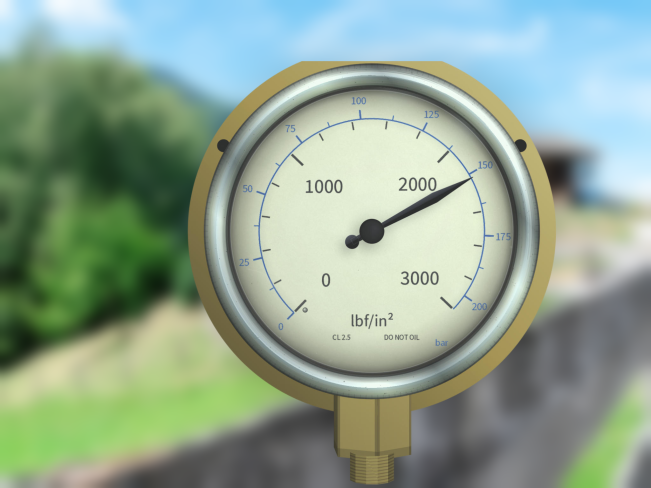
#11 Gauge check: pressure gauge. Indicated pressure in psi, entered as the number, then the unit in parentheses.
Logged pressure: 2200 (psi)
